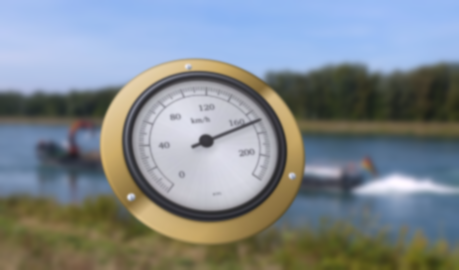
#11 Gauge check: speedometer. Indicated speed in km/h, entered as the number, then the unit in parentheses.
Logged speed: 170 (km/h)
